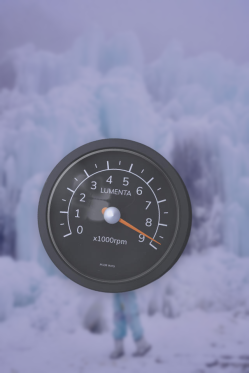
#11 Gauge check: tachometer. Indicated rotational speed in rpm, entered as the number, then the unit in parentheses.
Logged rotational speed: 8750 (rpm)
